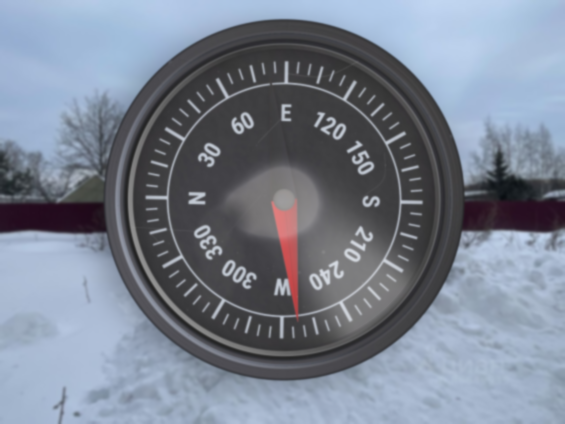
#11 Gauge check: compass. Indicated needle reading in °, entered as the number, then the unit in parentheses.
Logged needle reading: 262.5 (°)
